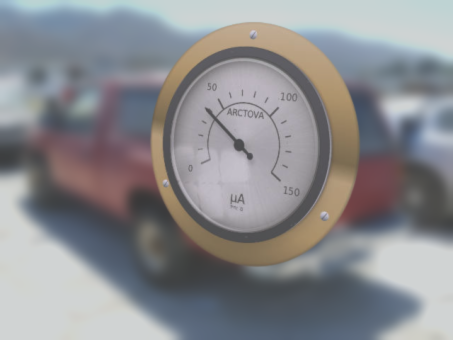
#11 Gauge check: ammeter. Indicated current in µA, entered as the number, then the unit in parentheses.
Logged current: 40 (µA)
